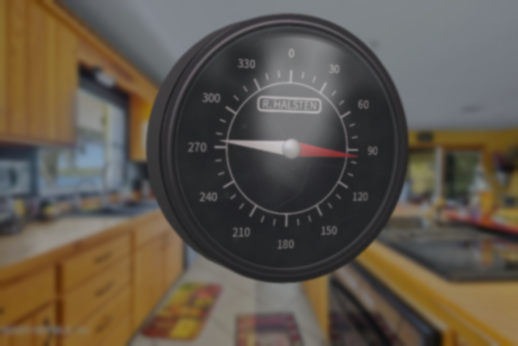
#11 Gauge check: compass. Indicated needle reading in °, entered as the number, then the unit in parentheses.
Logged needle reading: 95 (°)
